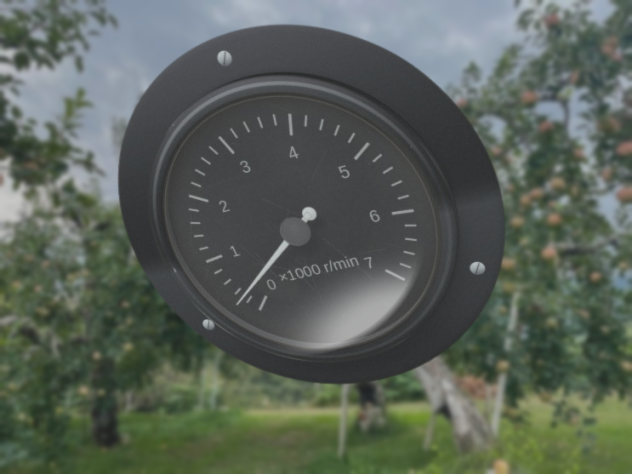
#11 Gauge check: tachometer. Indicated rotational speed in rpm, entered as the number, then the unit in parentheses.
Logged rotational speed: 300 (rpm)
